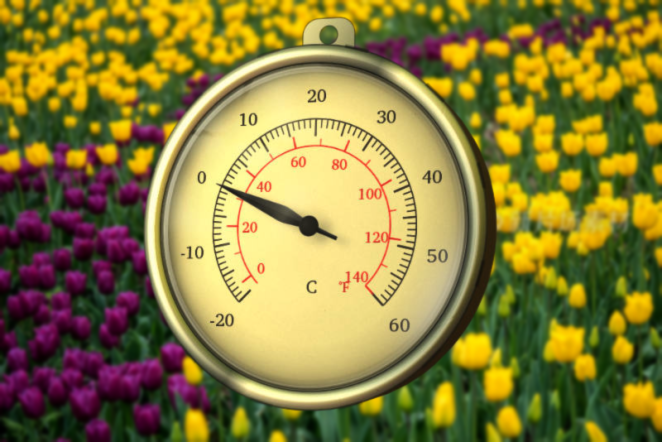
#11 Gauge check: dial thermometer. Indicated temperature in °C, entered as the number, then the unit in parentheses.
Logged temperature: 0 (°C)
